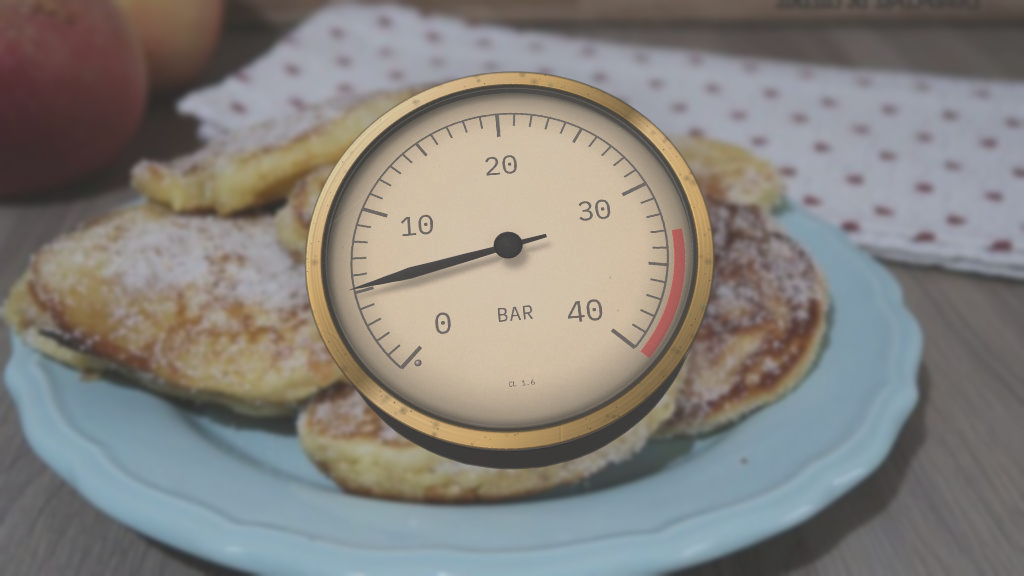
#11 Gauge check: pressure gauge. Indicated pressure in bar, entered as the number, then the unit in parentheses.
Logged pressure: 5 (bar)
